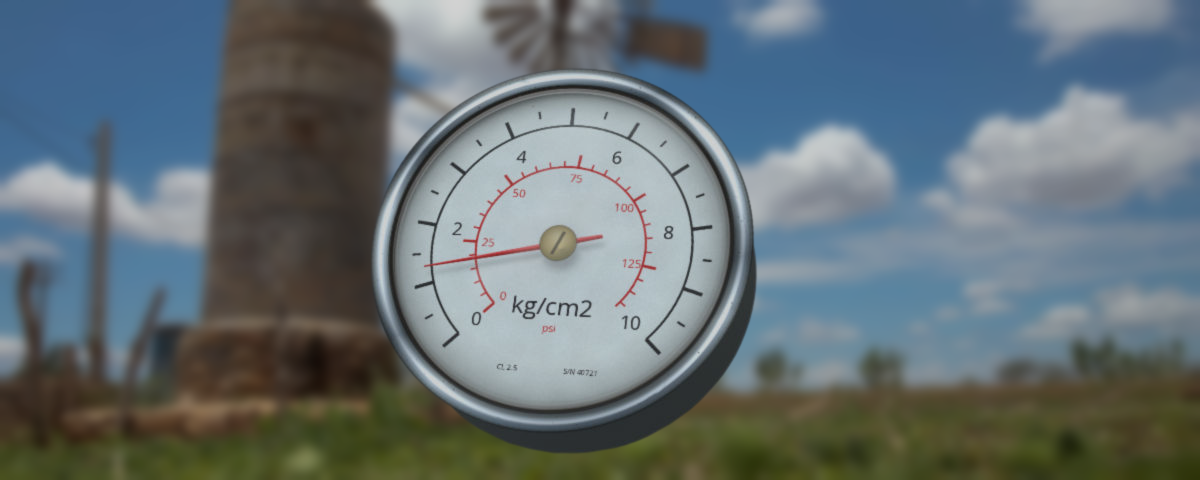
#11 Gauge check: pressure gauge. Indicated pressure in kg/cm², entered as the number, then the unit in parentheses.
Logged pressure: 1.25 (kg/cm²)
